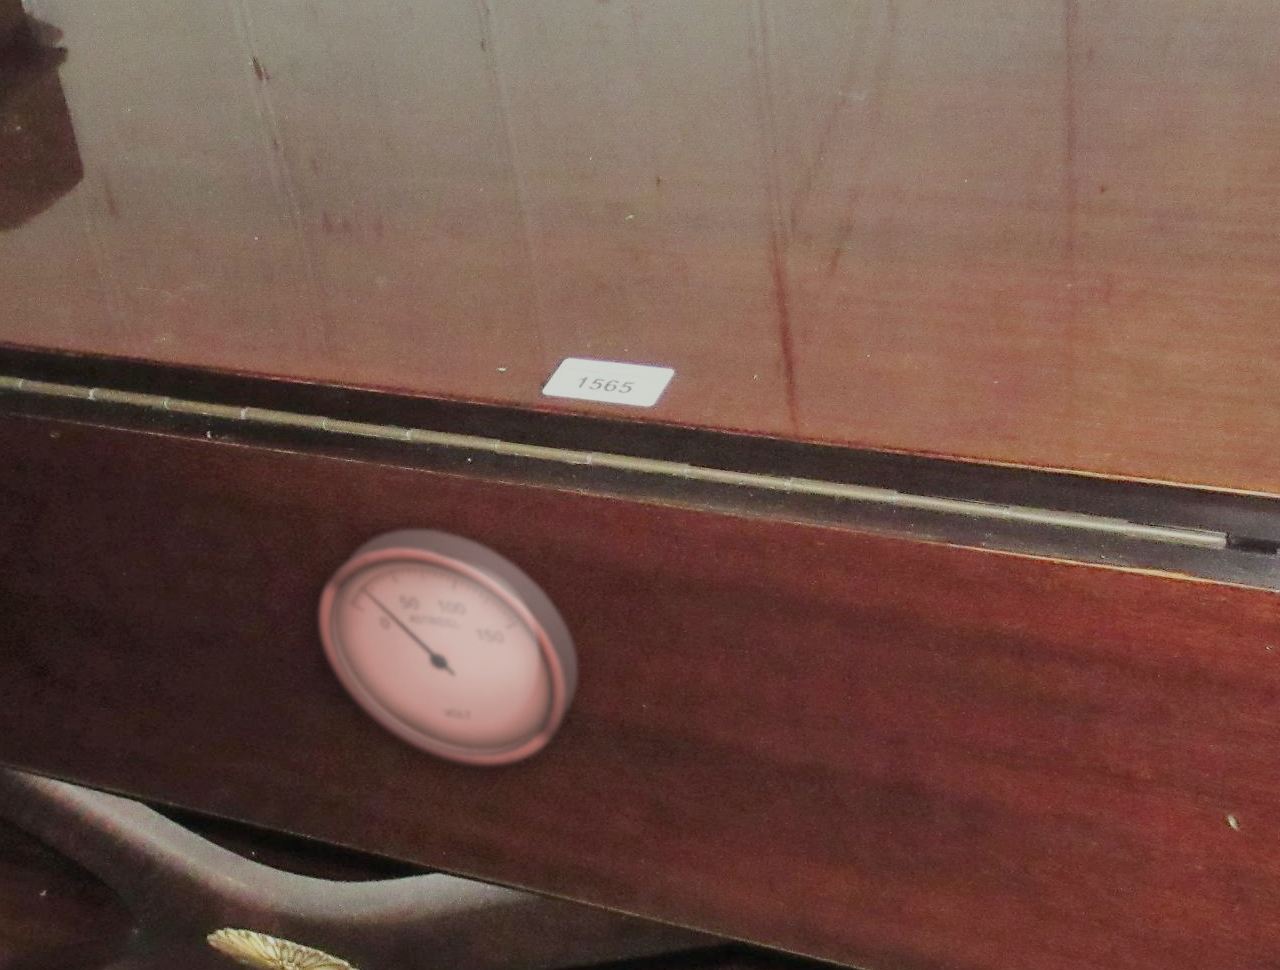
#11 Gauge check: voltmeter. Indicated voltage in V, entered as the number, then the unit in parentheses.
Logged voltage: 25 (V)
